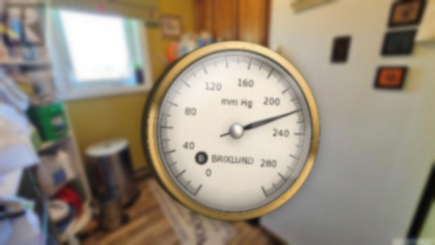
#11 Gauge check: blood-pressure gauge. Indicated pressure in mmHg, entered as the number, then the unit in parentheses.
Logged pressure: 220 (mmHg)
